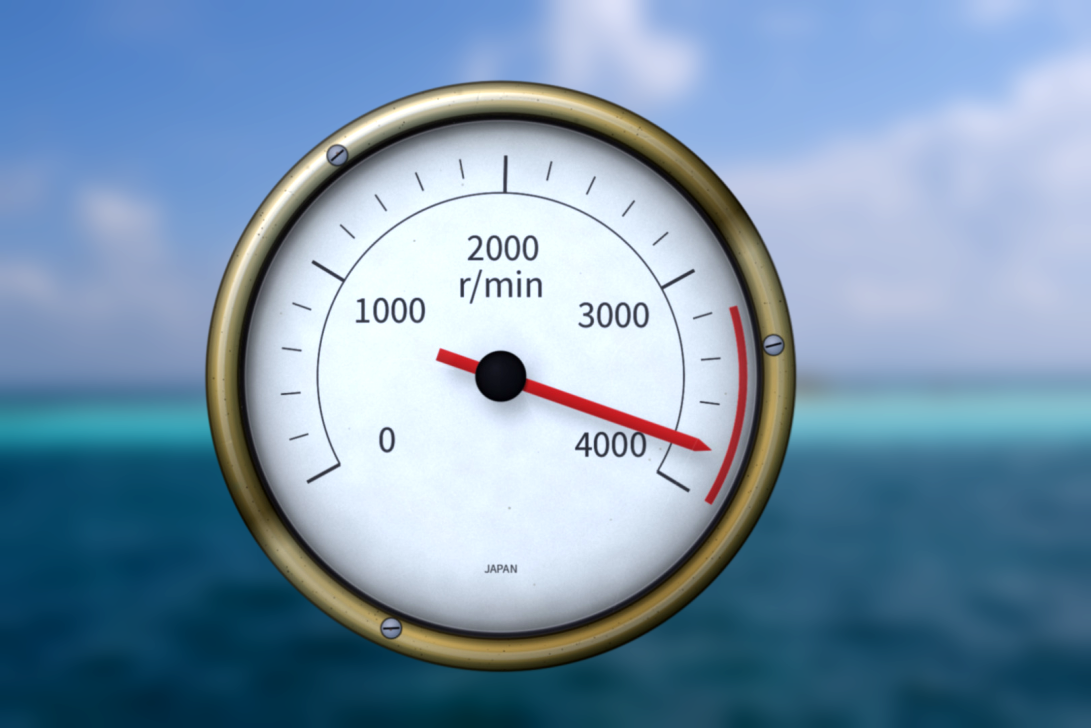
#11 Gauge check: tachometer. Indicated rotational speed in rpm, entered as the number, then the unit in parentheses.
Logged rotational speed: 3800 (rpm)
